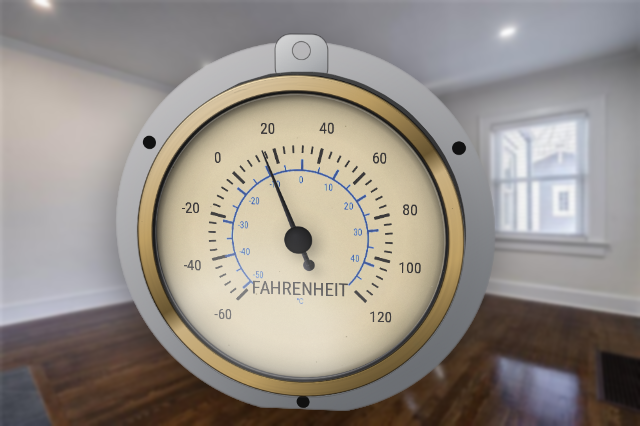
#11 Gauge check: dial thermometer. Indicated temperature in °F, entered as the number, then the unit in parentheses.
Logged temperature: 16 (°F)
